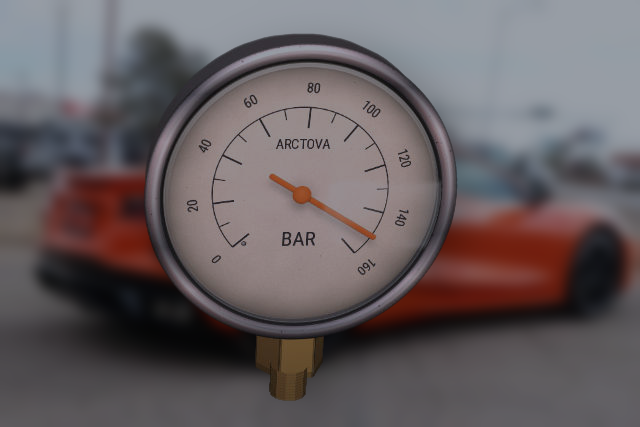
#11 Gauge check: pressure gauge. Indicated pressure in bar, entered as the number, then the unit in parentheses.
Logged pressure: 150 (bar)
